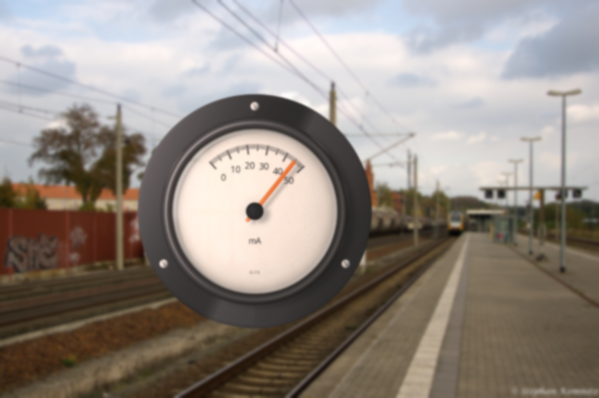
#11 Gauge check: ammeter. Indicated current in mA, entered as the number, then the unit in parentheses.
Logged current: 45 (mA)
